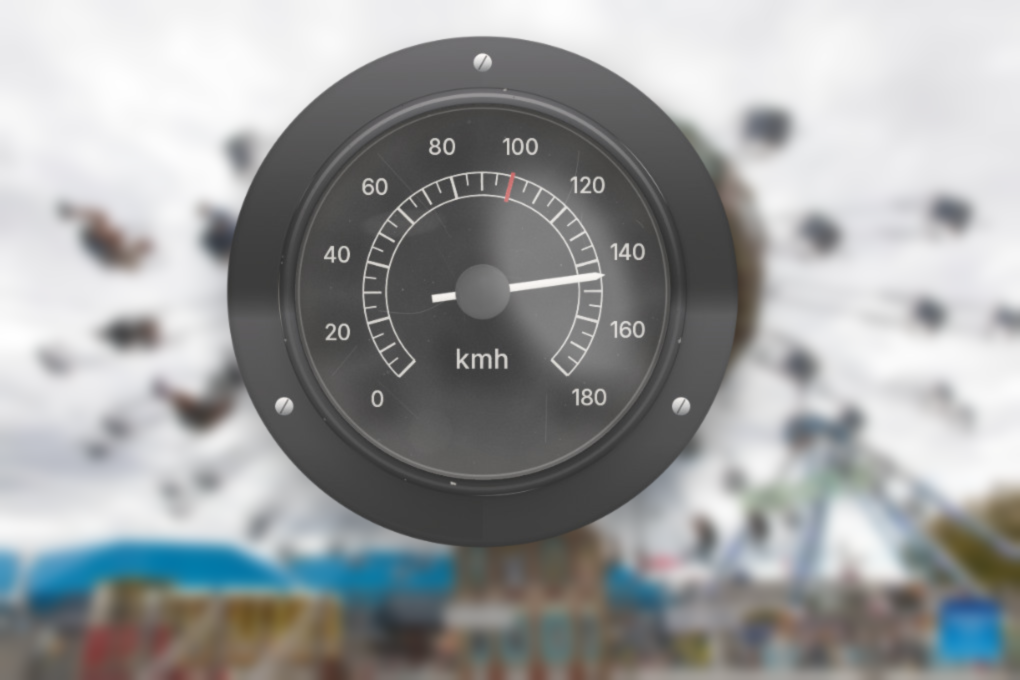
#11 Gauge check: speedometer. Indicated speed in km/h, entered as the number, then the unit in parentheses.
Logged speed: 145 (km/h)
